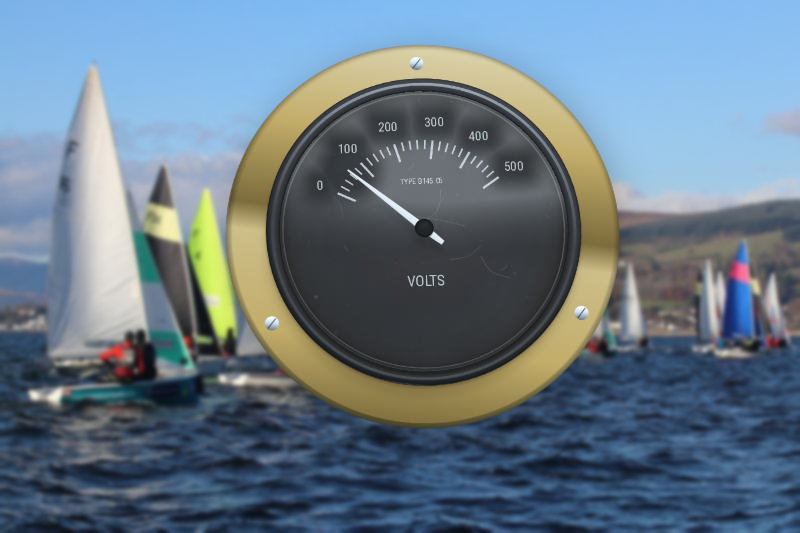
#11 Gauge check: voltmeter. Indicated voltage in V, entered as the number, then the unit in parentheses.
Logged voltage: 60 (V)
